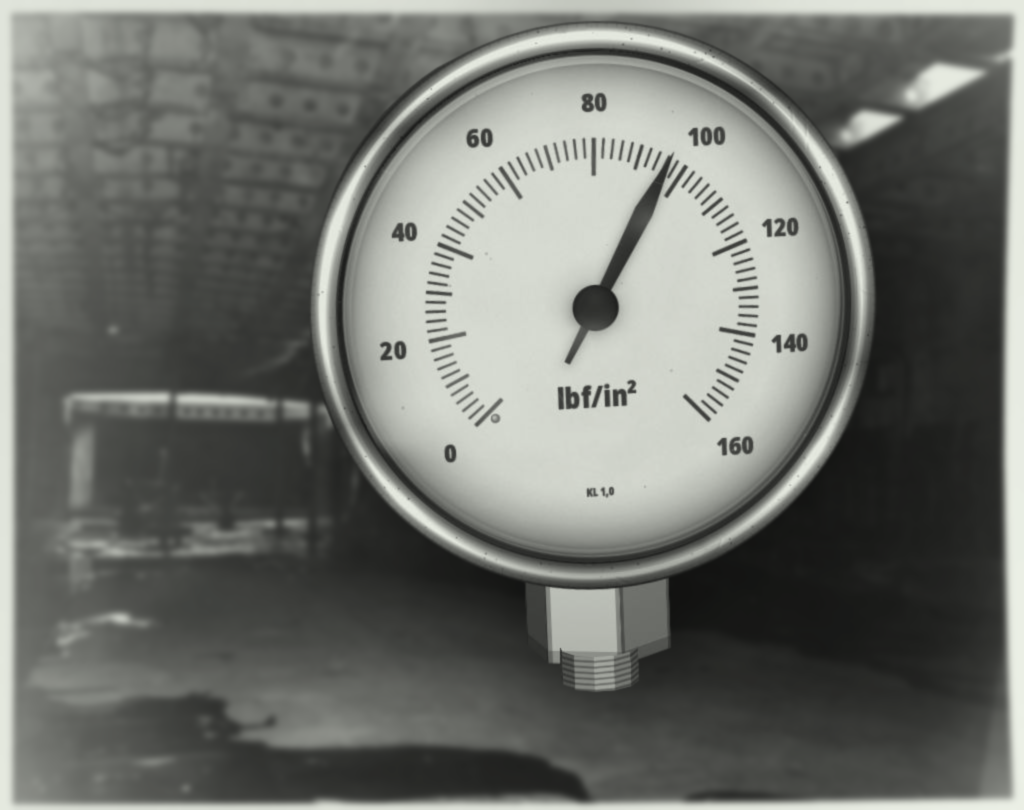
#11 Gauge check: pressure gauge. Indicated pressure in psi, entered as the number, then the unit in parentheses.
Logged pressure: 96 (psi)
